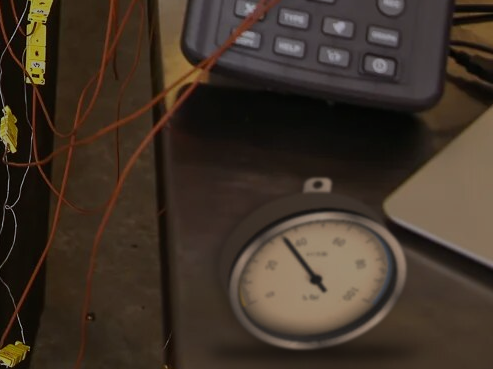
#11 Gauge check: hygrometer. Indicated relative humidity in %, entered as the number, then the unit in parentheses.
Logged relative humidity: 35 (%)
